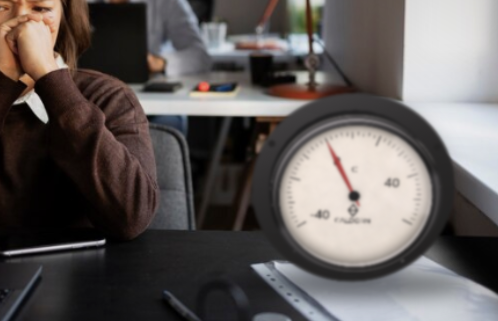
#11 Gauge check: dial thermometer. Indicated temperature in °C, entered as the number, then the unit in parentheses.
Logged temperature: 0 (°C)
